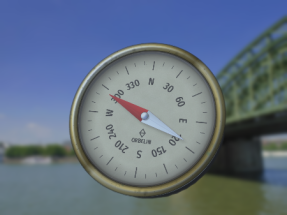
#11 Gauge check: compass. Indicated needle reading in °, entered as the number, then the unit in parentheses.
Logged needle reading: 295 (°)
